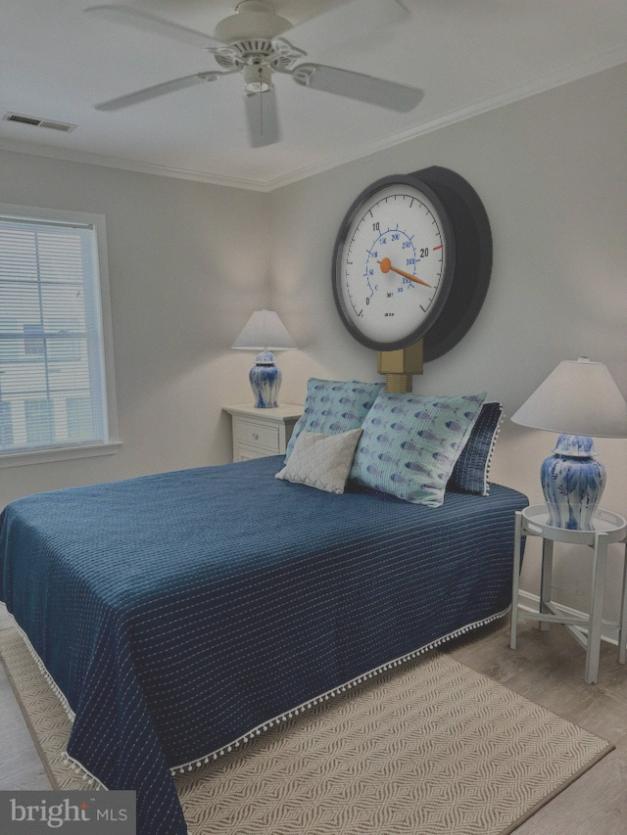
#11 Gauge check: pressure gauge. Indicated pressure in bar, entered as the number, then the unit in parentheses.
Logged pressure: 23 (bar)
